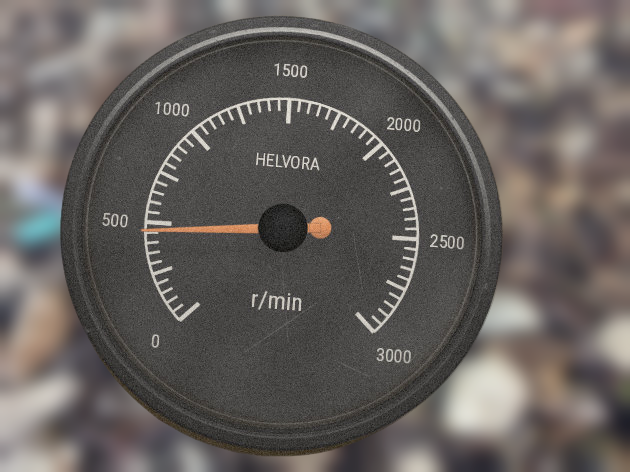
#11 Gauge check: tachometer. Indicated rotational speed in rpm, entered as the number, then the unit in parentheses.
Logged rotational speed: 450 (rpm)
